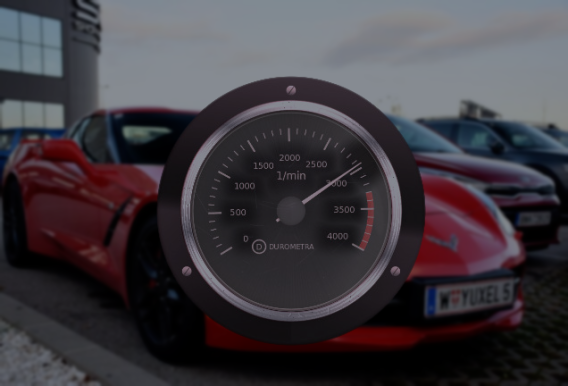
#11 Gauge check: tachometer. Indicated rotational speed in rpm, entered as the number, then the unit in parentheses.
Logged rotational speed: 2950 (rpm)
